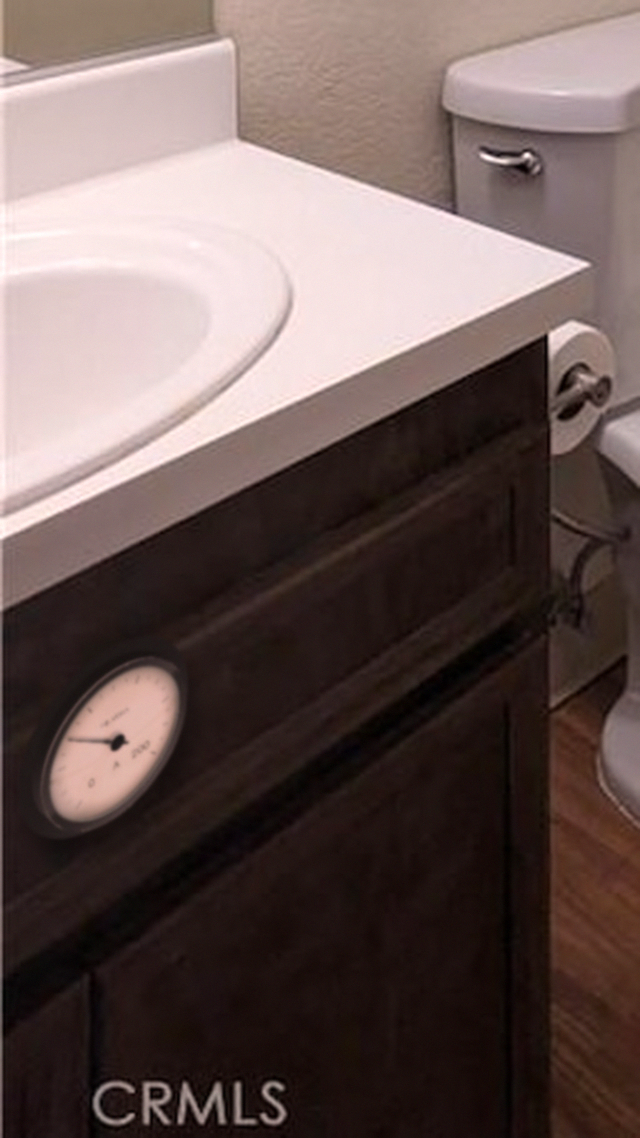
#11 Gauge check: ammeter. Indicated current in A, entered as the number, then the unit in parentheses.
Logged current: 60 (A)
